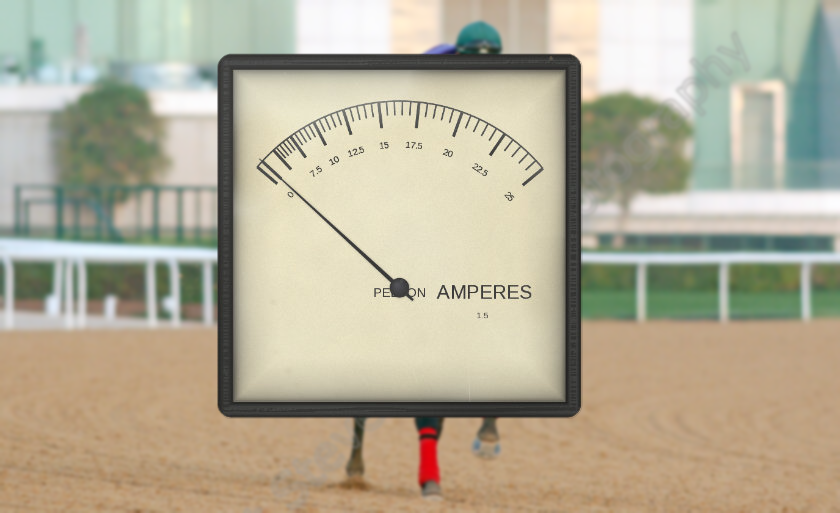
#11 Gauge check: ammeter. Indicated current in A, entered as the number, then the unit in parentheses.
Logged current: 2.5 (A)
